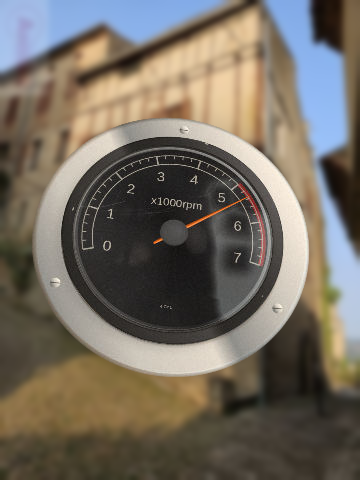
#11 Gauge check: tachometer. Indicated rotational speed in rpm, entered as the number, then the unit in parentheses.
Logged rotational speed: 5400 (rpm)
